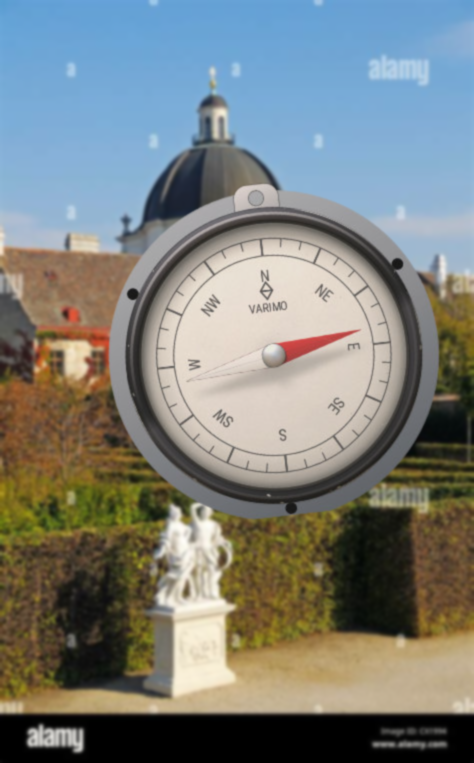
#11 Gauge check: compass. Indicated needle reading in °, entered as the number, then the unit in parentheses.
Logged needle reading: 80 (°)
